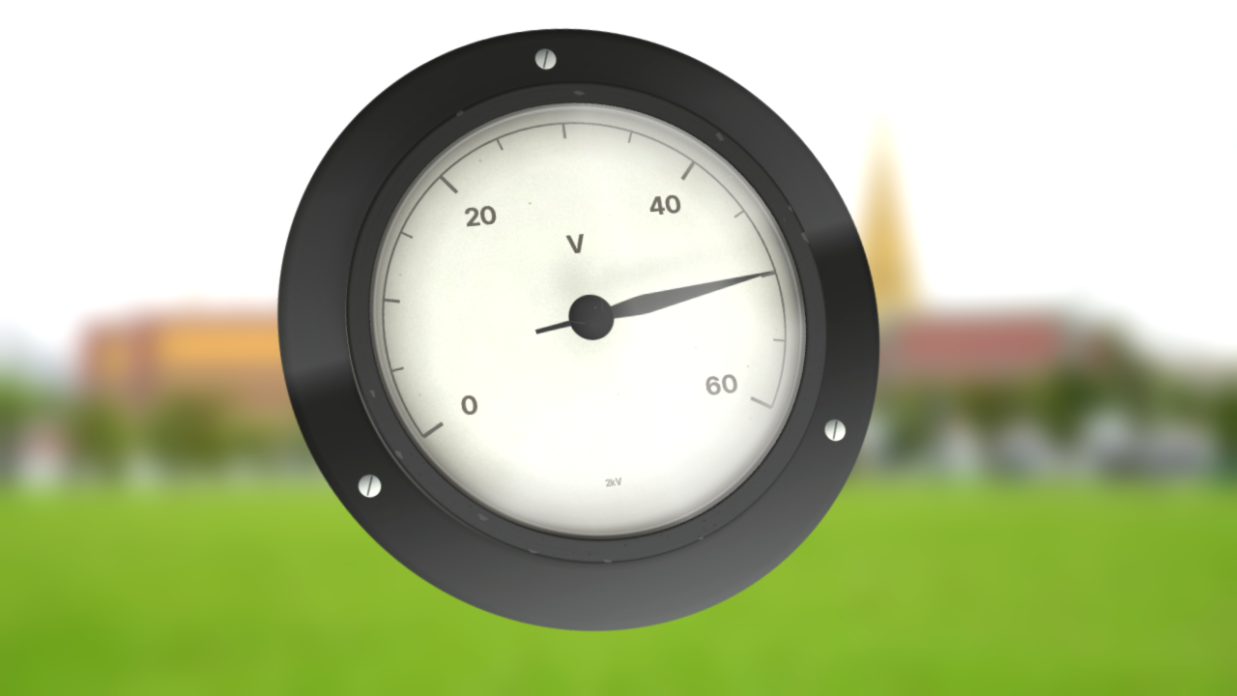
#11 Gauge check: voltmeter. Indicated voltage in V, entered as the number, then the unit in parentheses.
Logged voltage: 50 (V)
